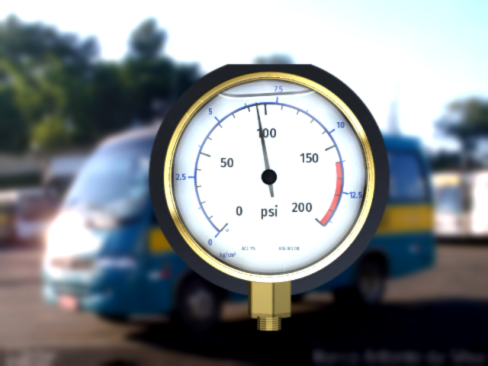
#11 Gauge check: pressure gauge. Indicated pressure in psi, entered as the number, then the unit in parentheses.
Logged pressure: 95 (psi)
